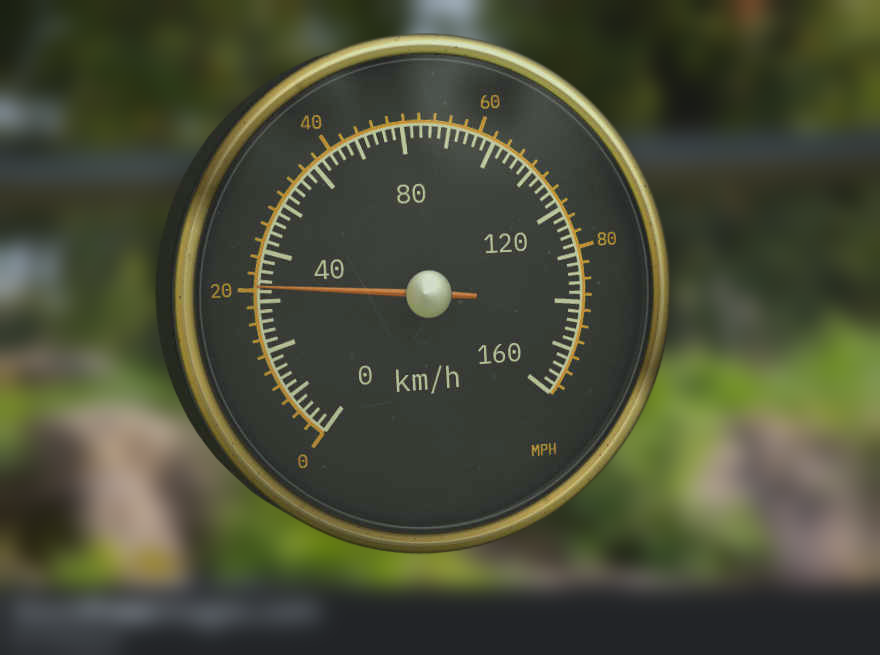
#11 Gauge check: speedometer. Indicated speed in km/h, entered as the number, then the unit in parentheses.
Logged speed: 33 (km/h)
